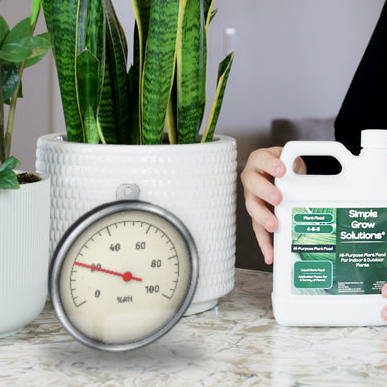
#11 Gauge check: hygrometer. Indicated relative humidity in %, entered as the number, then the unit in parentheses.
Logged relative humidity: 20 (%)
